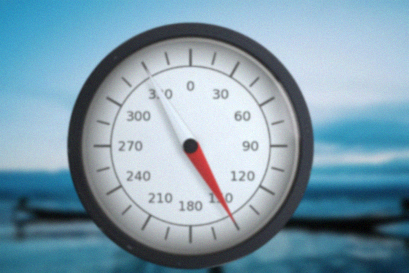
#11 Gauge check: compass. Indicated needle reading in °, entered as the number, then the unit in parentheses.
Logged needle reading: 150 (°)
